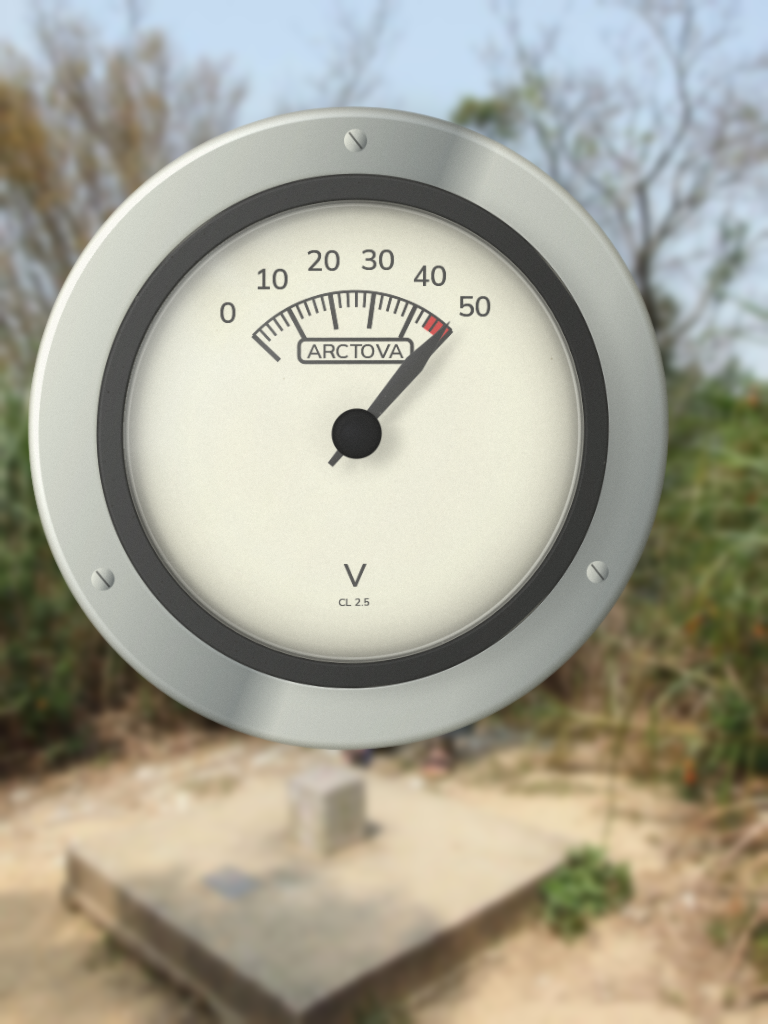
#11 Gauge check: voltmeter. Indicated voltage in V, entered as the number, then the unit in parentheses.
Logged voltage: 48 (V)
